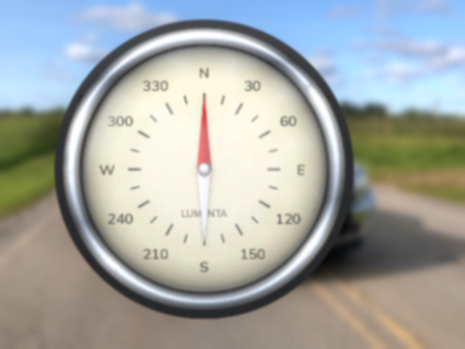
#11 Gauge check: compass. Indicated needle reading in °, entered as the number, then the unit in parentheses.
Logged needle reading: 0 (°)
